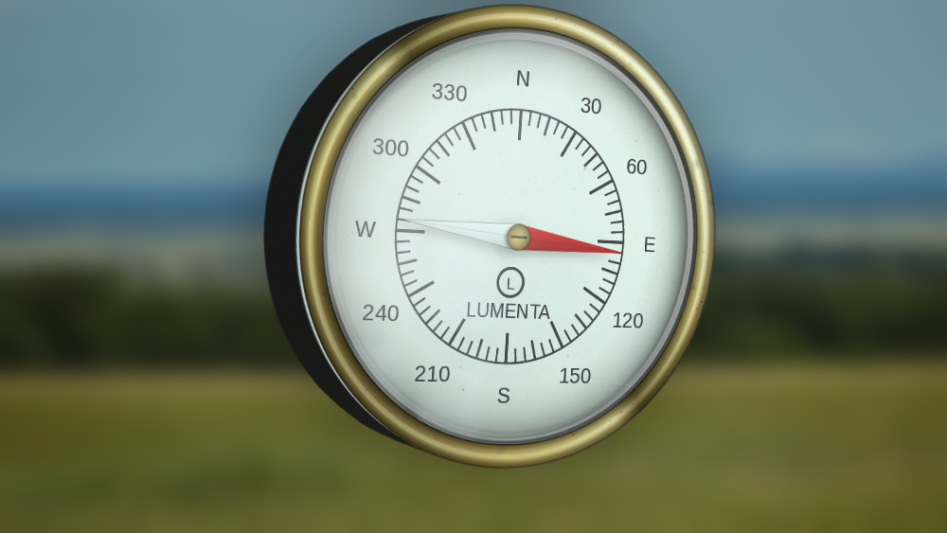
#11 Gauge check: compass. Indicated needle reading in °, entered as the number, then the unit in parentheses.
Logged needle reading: 95 (°)
